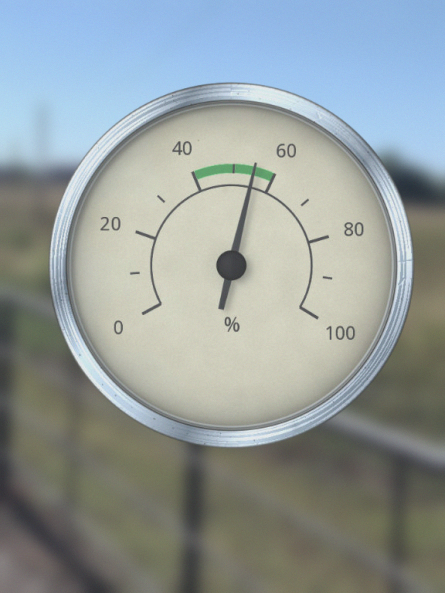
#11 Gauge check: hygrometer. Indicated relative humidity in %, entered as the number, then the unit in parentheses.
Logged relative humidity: 55 (%)
